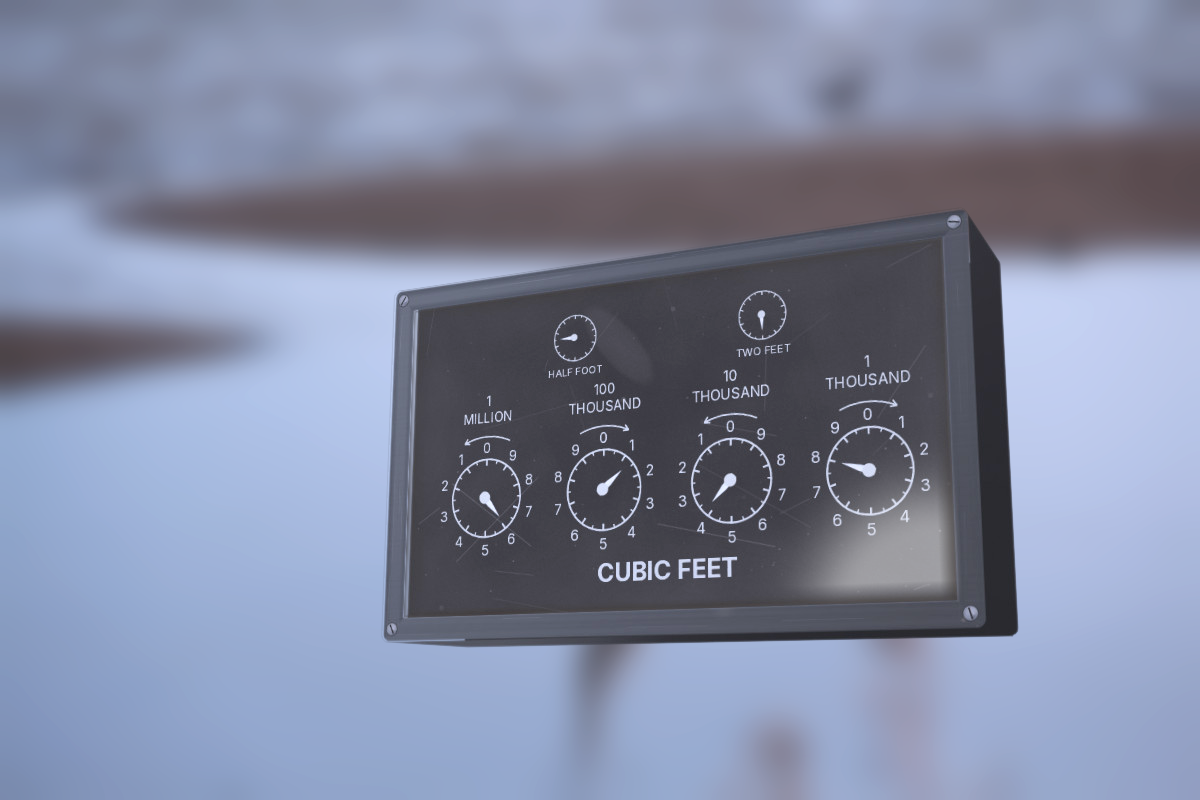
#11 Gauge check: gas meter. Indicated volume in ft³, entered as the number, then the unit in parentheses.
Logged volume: 613800 (ft³)
